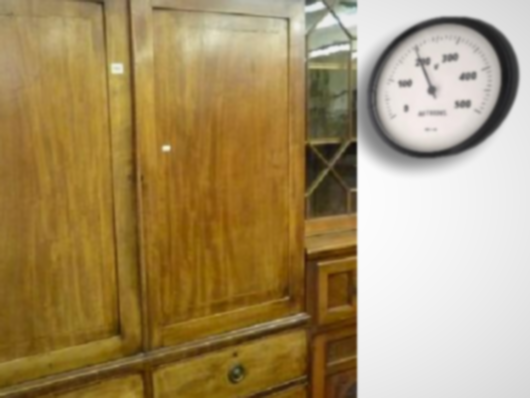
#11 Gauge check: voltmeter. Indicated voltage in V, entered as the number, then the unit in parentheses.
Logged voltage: 200 (V)
